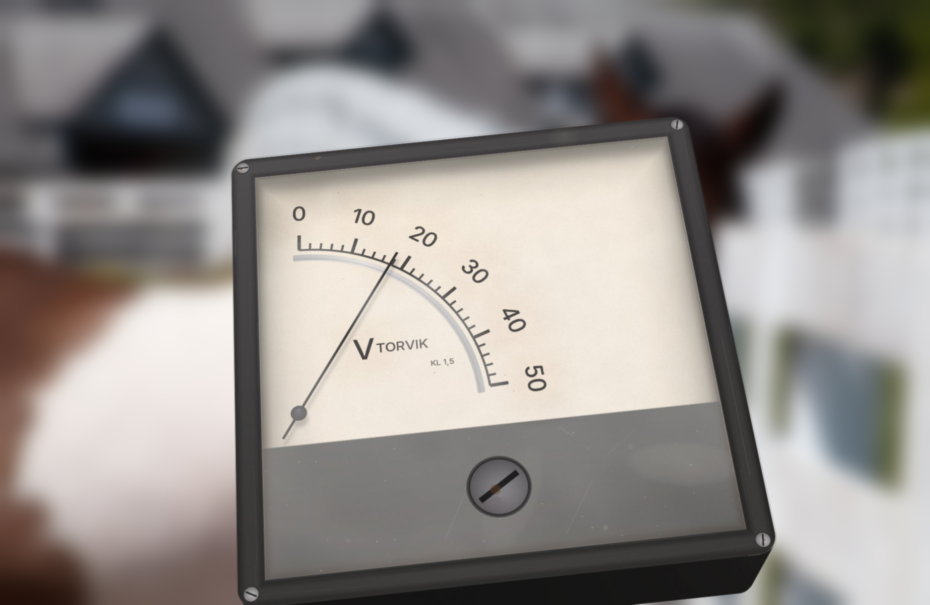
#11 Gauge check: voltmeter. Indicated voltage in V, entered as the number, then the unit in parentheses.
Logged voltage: 18 (V)
